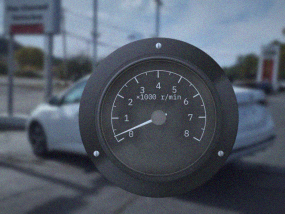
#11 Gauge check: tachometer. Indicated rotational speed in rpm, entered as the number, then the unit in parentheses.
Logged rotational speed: 250 (rpm)
